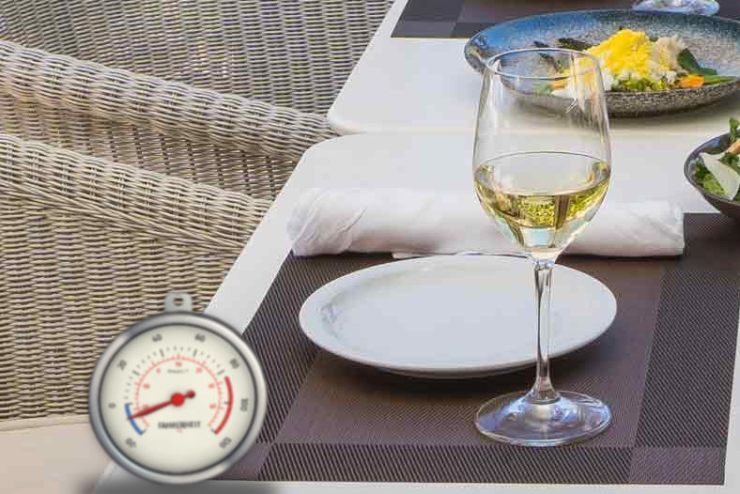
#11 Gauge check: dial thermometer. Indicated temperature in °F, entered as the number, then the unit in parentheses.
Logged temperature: -8 (°F)
